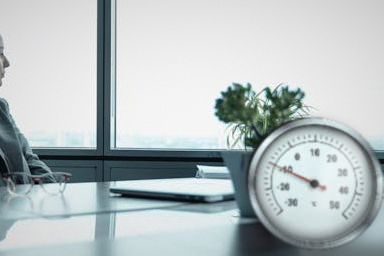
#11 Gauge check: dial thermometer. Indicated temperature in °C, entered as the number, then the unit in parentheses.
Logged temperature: -10 (°C)
